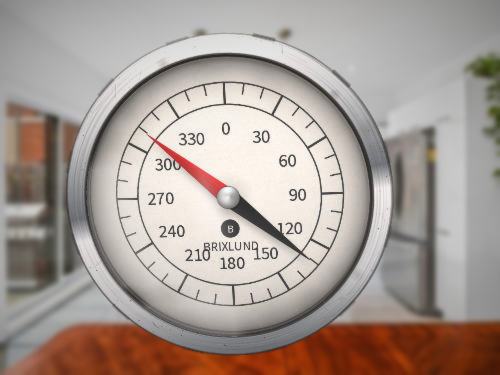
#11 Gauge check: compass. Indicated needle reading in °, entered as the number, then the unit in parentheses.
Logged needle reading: 310 (°)
